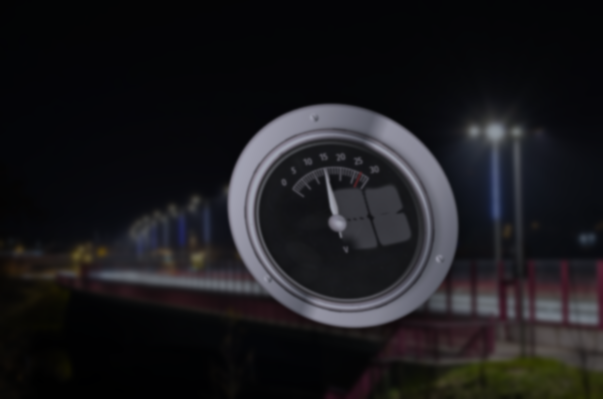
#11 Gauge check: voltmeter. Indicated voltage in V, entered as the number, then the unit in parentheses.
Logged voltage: 15 (V)
